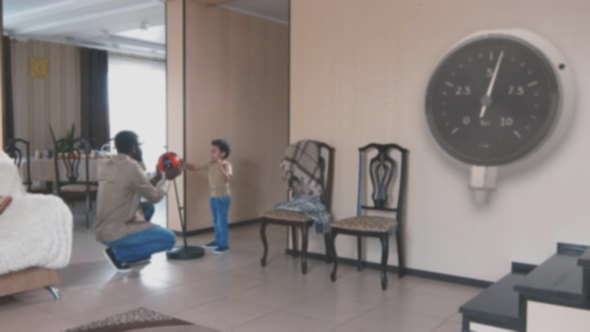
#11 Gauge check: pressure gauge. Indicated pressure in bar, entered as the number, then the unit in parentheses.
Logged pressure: 5.5 (bar)
